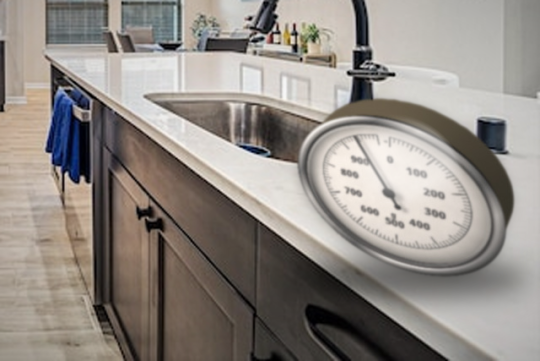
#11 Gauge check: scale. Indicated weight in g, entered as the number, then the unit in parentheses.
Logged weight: 950 (g)
